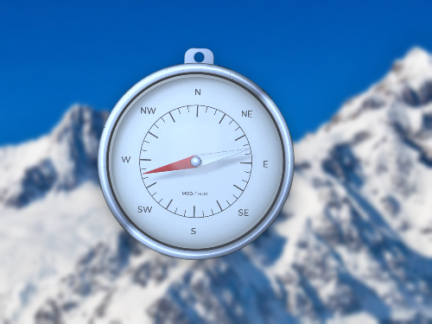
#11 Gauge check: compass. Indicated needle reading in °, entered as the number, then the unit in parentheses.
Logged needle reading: 255 (°)
